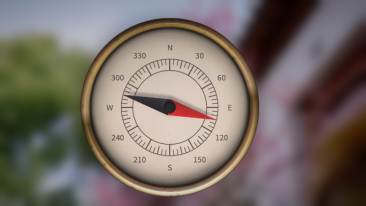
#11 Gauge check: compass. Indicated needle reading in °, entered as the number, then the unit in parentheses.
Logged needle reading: 105 (°)
